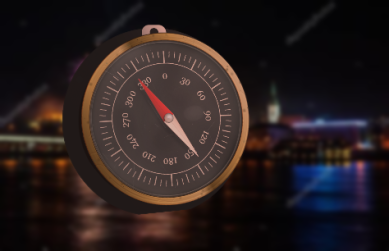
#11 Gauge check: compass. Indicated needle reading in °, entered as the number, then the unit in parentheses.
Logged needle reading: 325 (°)
